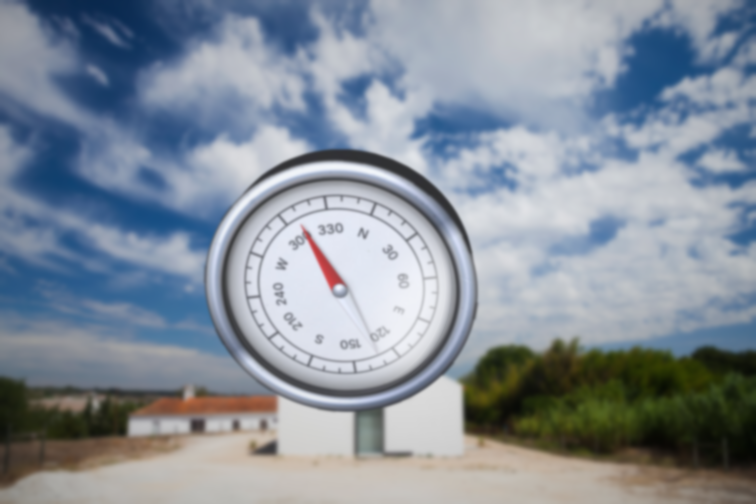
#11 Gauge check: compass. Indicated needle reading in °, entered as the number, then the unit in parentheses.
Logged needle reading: 310 (°)
